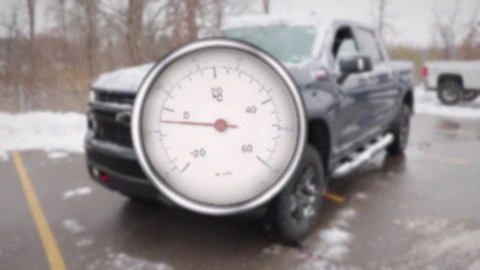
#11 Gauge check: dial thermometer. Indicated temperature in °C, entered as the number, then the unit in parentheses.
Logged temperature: -4 (°C)
